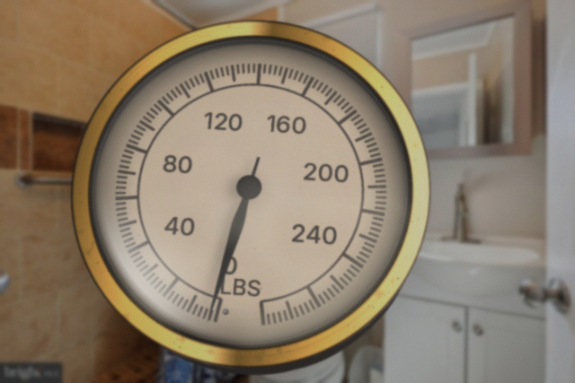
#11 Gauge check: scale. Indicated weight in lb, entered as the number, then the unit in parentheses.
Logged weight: 2 (lb)
